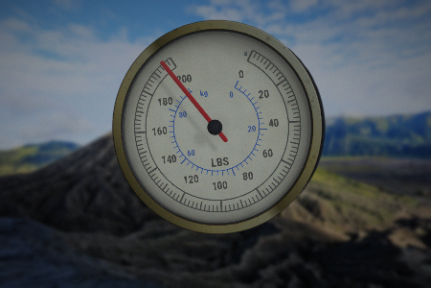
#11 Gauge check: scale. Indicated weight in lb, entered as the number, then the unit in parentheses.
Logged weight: 196 (lb)
